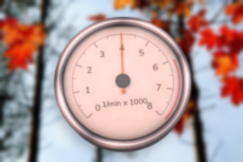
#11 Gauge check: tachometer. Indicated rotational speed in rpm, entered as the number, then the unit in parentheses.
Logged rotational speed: 4000 (rpm)
